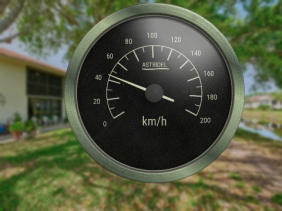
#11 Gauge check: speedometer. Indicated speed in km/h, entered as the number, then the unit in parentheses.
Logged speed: 45 (km/h)
